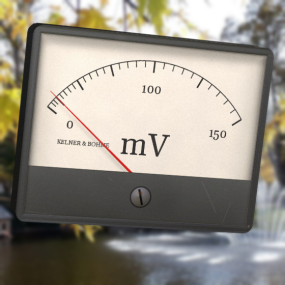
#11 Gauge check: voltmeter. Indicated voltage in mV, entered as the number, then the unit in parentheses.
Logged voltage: 25 (mV)
